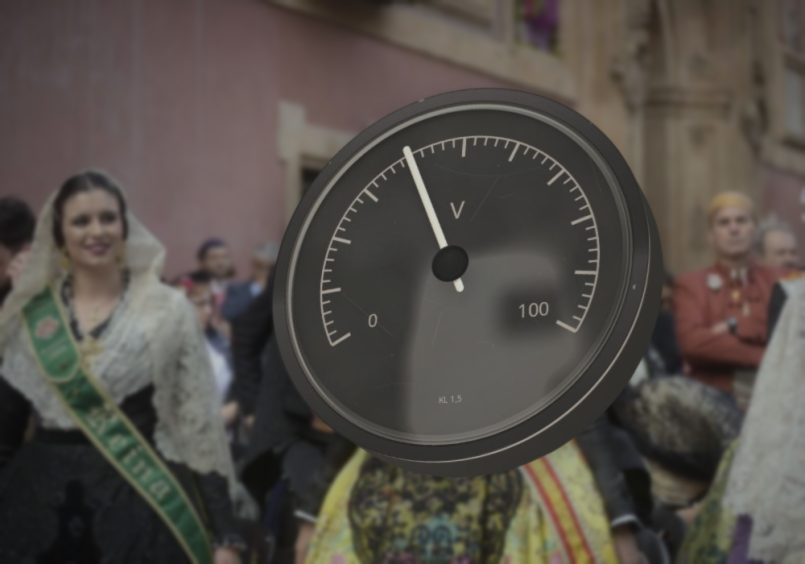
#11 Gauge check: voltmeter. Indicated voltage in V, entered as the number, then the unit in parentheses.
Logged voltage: 40 (V)
